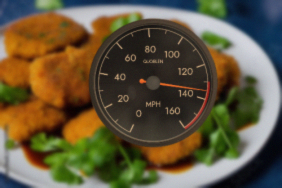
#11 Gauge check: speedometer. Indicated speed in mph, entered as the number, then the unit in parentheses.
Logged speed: 135 (mph)
